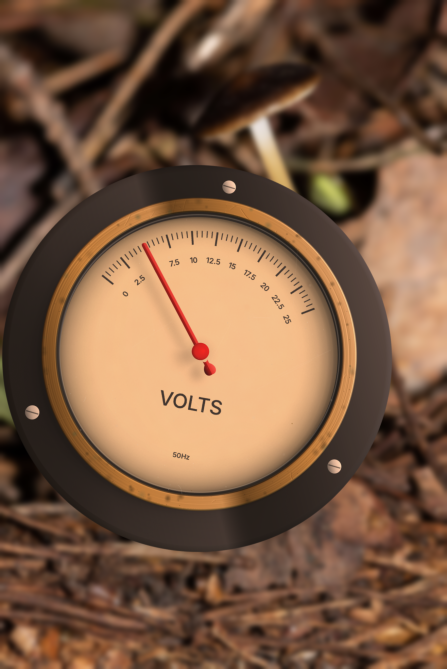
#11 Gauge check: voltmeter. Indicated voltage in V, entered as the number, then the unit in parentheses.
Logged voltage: 5 (V)
